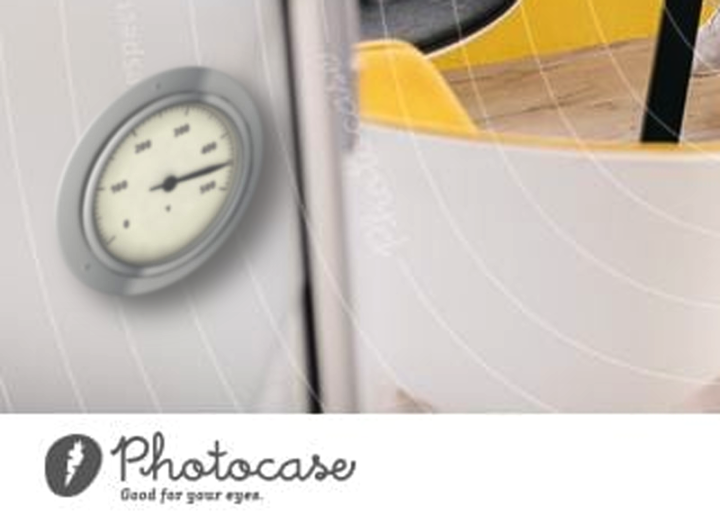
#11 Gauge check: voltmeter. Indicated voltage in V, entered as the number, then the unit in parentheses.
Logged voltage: 450 (V)
